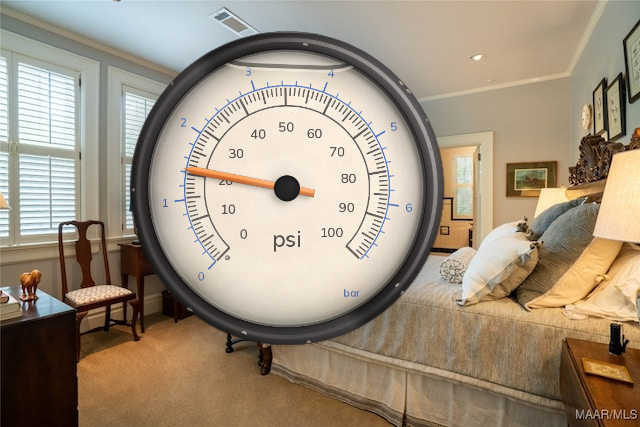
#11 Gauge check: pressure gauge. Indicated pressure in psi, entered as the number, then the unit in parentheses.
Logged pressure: 21 (psi)
